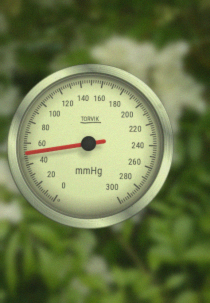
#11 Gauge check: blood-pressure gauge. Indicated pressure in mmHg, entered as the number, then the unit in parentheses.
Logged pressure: 50 (mmHg)
